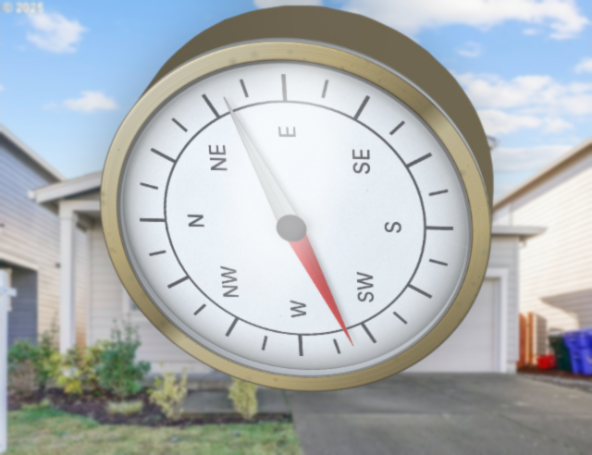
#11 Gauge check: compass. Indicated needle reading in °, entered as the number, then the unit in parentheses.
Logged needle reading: 247.5 (°)
